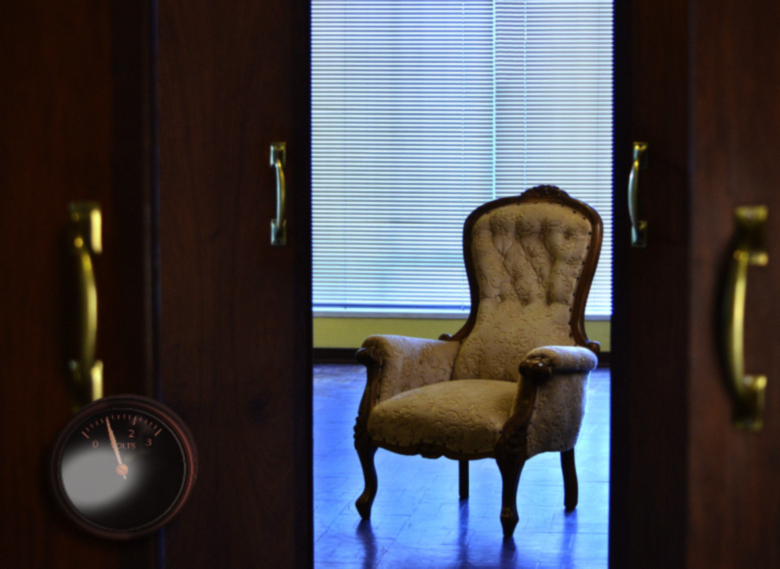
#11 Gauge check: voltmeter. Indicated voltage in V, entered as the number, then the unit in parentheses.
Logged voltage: 1 (V)
